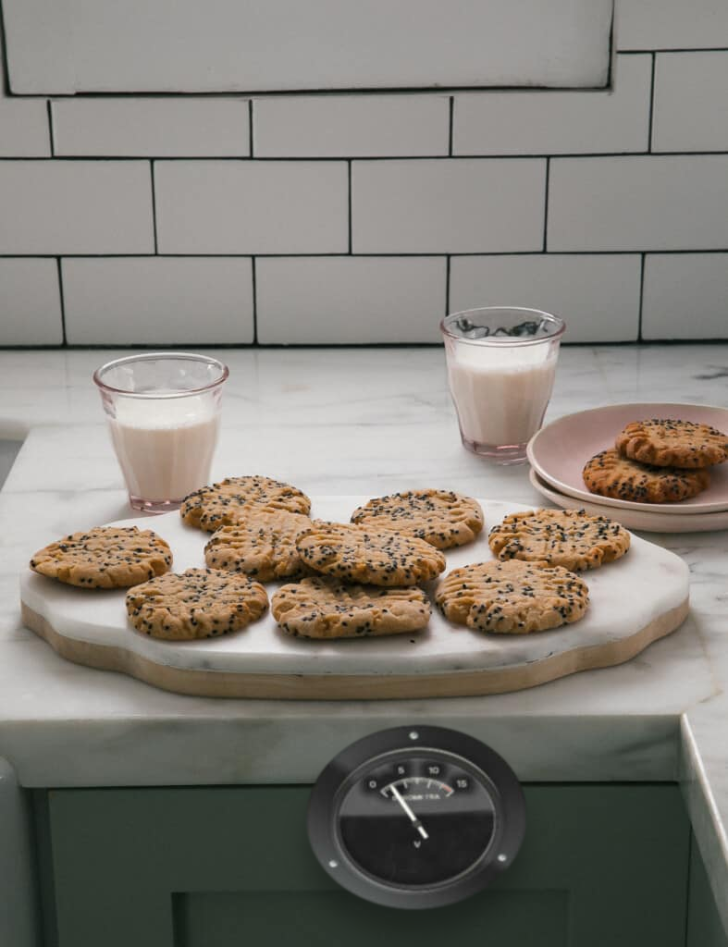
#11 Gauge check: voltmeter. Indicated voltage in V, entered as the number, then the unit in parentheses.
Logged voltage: 2.5 (V)
